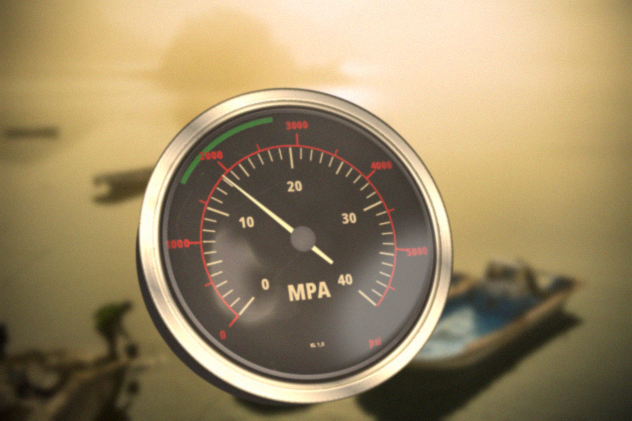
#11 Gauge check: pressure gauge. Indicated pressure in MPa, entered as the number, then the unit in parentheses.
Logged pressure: 13 (MPa)
